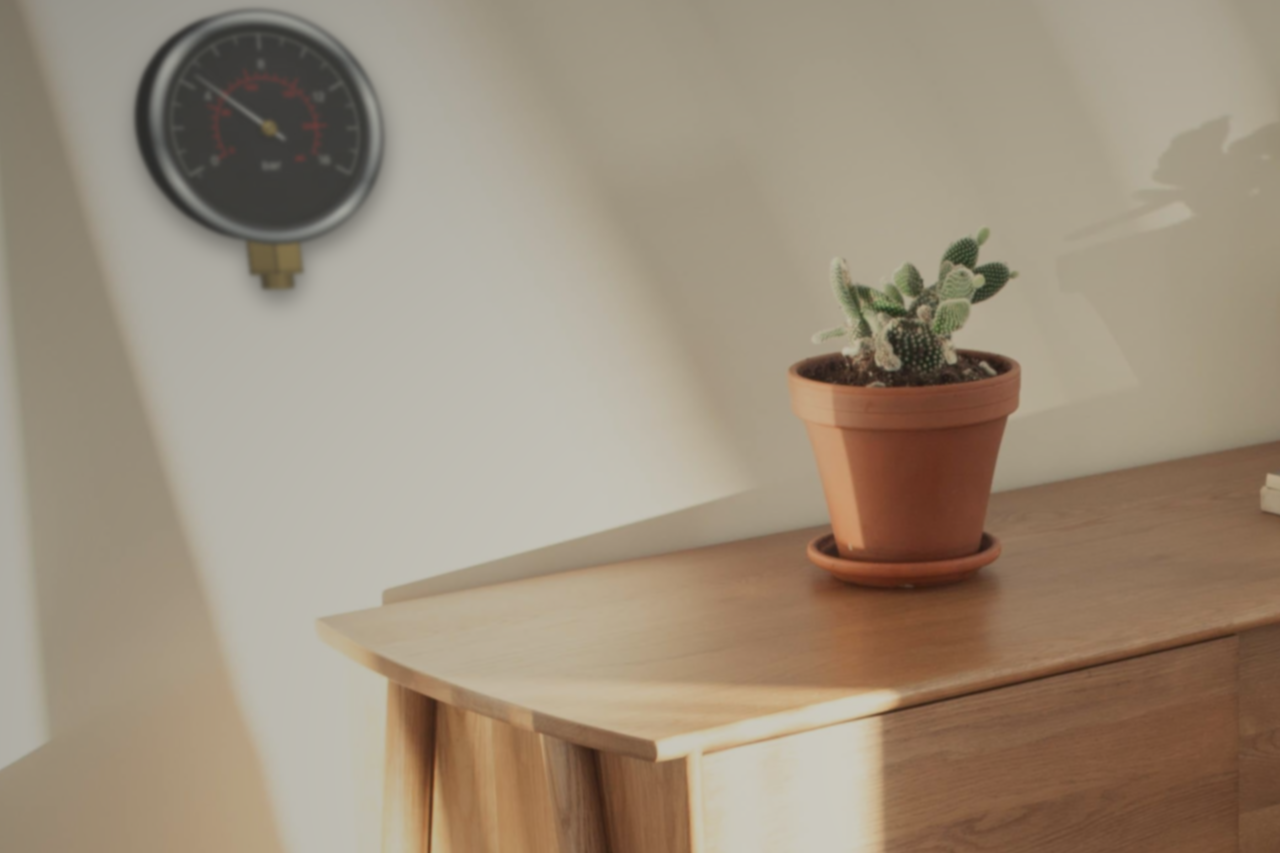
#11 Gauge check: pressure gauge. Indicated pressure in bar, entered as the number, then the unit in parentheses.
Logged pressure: 4.5 (bar)
